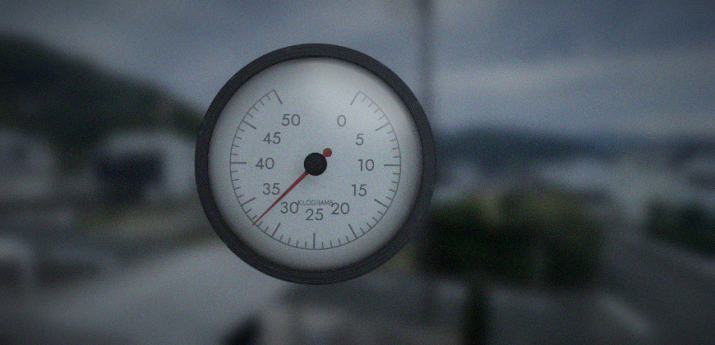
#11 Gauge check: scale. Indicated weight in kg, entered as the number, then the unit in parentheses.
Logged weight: 32.5 (kg)
